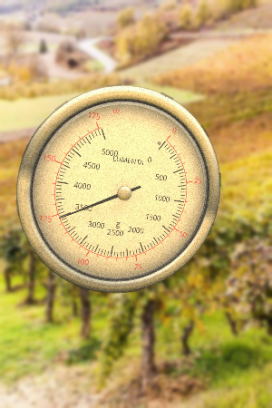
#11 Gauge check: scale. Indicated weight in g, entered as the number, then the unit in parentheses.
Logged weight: 3500 (g)
